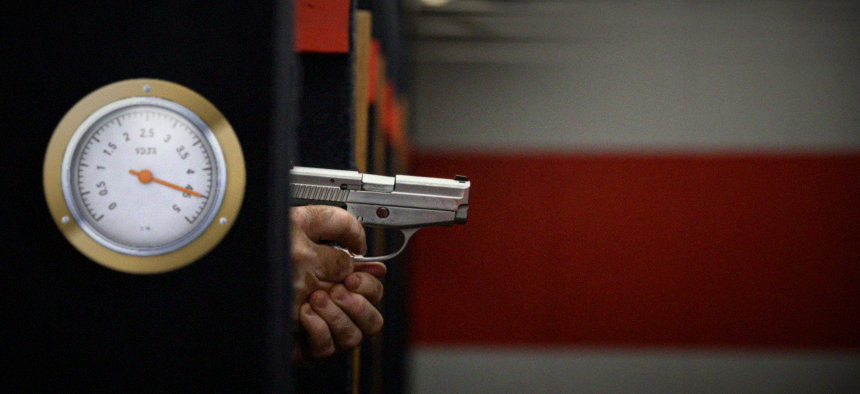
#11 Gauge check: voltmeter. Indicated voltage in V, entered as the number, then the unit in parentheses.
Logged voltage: 4.5 (V)
